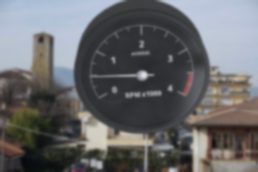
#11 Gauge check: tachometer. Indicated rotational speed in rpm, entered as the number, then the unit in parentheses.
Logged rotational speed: 500 (rpm)
